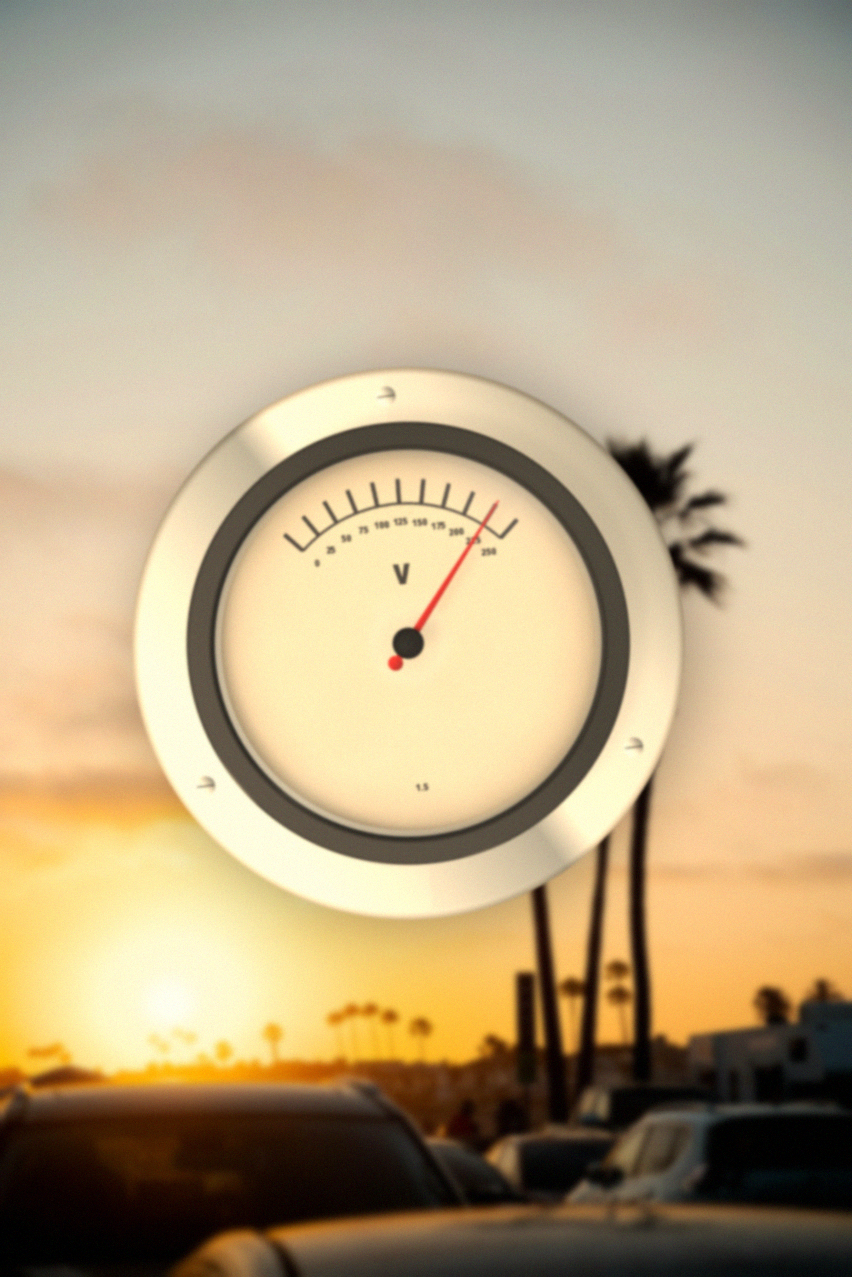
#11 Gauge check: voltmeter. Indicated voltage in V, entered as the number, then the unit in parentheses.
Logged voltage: 225 (V)
